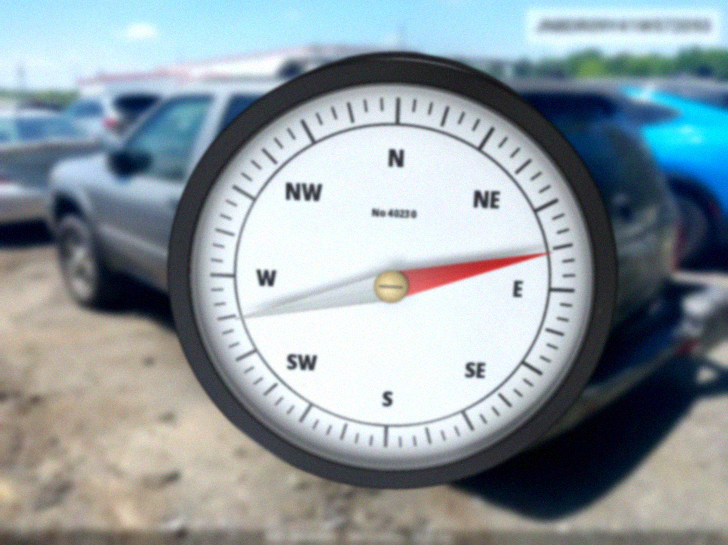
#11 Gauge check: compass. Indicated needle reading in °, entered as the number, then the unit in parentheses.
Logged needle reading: 75 (°)
